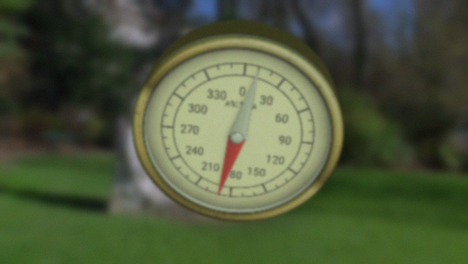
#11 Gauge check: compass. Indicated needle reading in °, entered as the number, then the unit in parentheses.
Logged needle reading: 190 (°)
